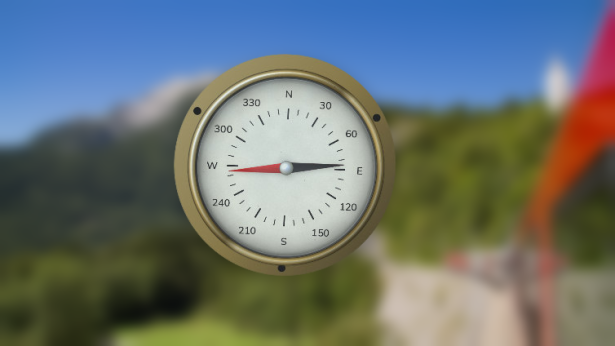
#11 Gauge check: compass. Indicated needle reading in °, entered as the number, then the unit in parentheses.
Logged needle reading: 265 (°)
